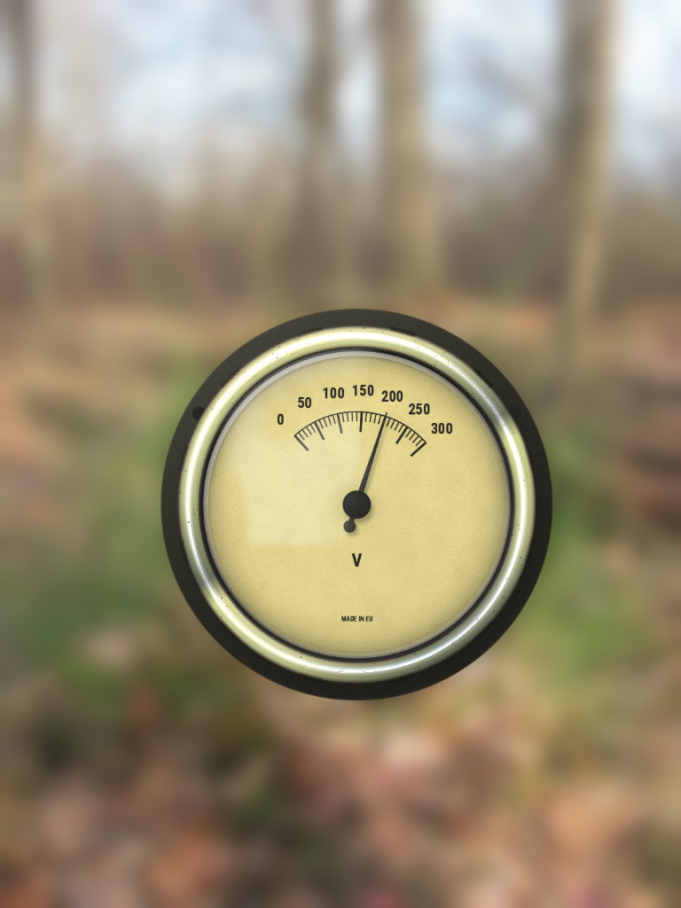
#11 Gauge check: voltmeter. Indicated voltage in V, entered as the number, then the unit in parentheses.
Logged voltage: 200 (V)
